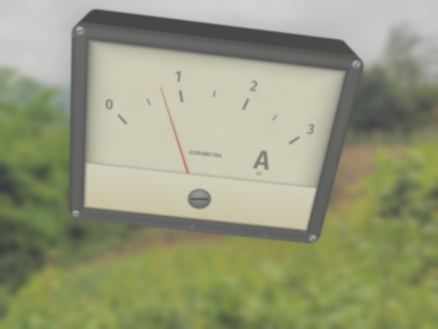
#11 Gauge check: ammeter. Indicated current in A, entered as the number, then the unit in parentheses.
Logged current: 0.75 (A)
